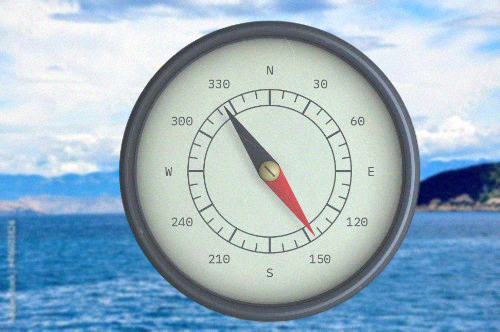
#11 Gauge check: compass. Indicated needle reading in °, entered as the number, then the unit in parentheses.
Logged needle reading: 145 (°)
